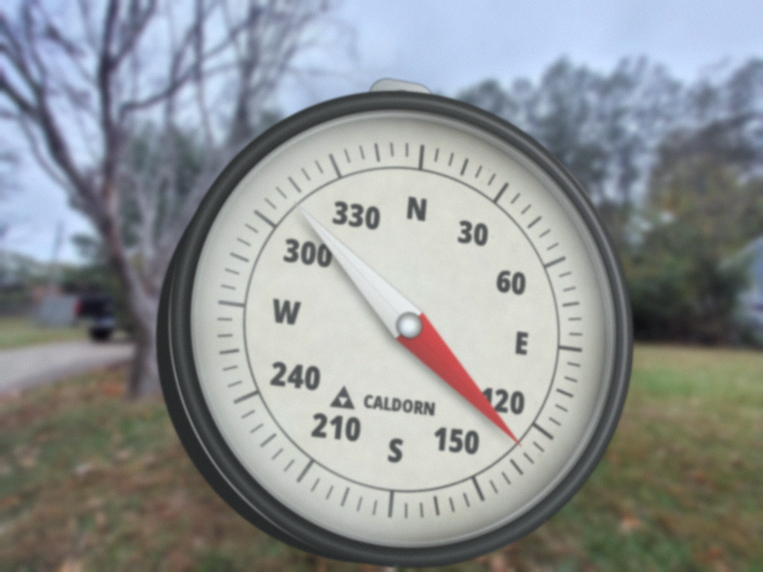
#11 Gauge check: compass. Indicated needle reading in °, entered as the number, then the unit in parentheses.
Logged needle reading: 130 (°)
